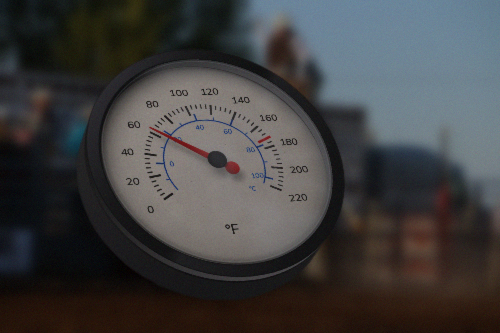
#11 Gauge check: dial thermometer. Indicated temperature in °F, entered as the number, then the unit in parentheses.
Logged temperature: 60 (°F)
